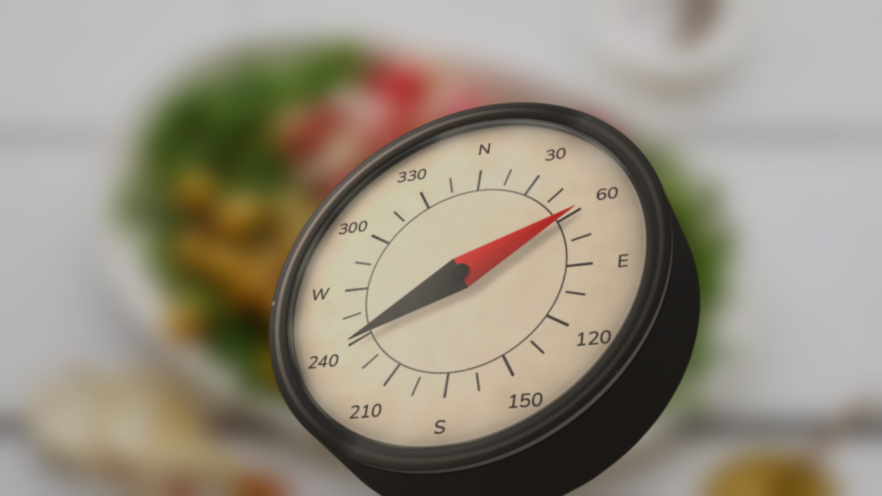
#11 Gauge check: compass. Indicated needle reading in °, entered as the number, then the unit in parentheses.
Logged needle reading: 60 (°)
